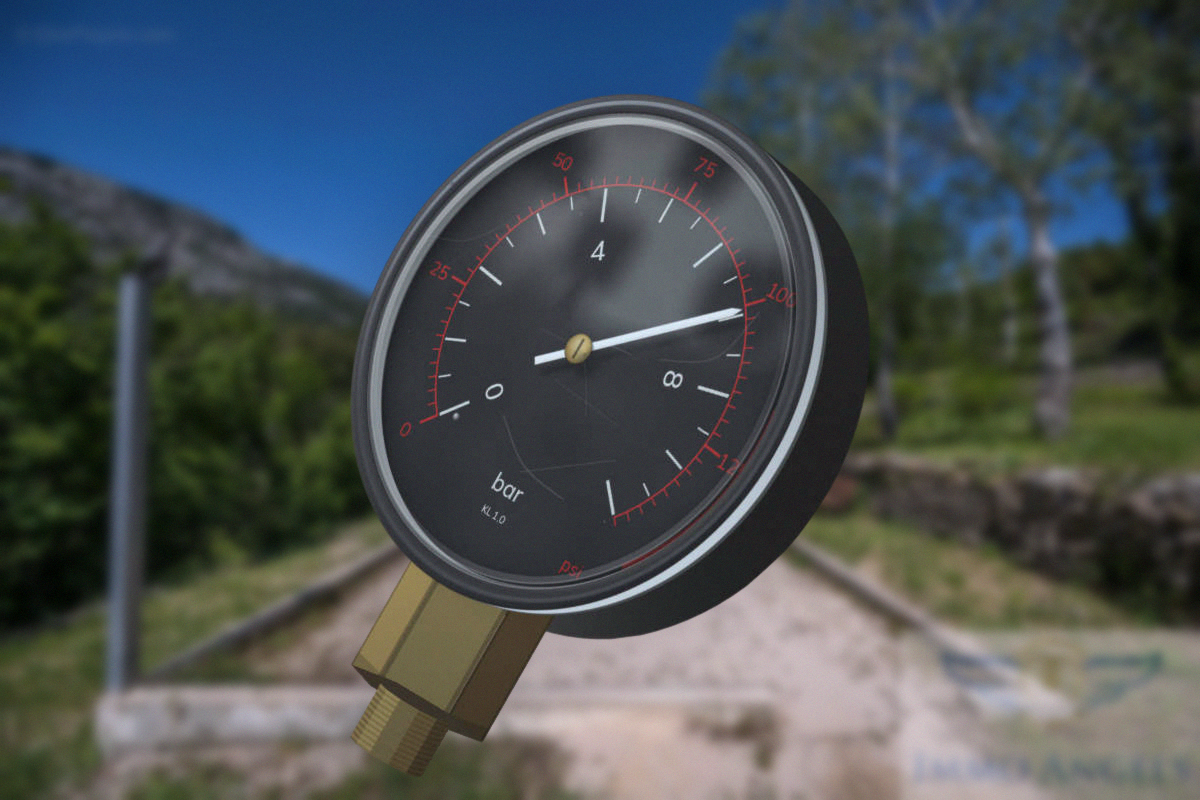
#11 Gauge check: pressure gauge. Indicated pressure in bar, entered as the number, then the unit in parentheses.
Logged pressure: 7 (bar)
